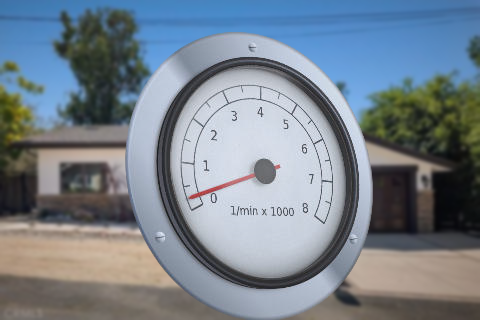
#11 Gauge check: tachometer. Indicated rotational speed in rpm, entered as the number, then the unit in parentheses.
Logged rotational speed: 250 (rpm)
